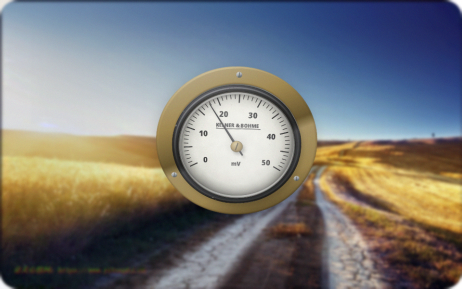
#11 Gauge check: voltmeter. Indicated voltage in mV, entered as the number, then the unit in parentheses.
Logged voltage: 18 (mV)
